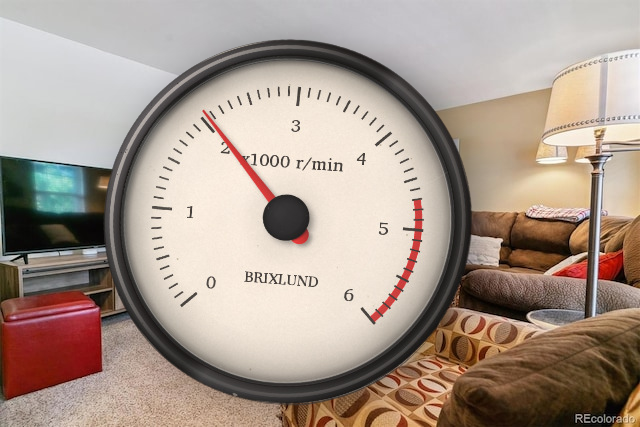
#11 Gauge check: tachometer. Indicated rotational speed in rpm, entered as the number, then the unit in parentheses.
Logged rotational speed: 2050 (rpm)
